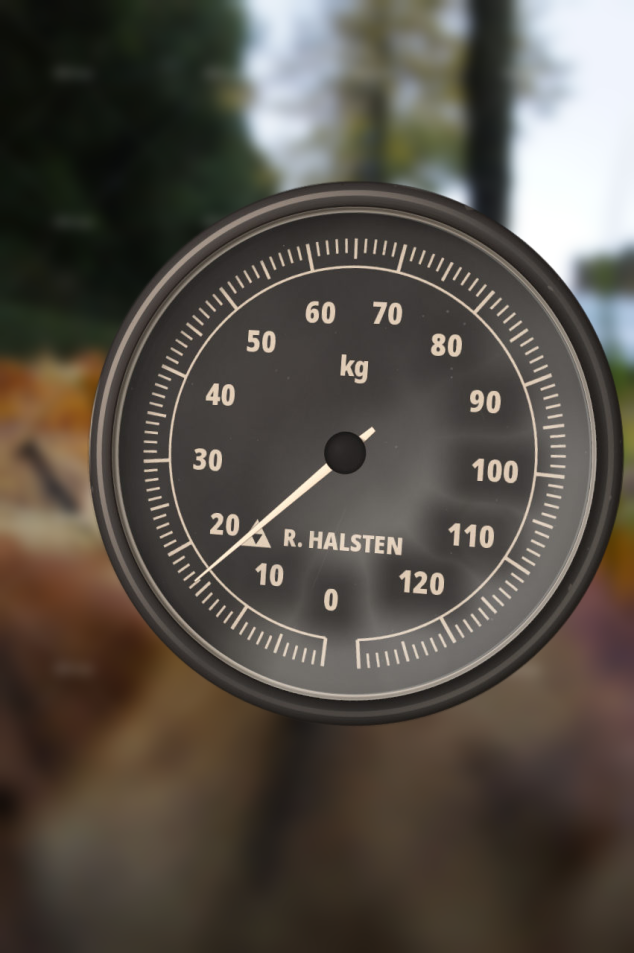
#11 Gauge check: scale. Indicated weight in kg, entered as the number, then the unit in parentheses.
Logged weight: 16 (kg)
